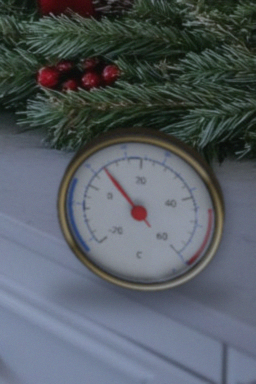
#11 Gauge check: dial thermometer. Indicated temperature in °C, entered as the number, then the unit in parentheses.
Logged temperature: 8 (°C)
